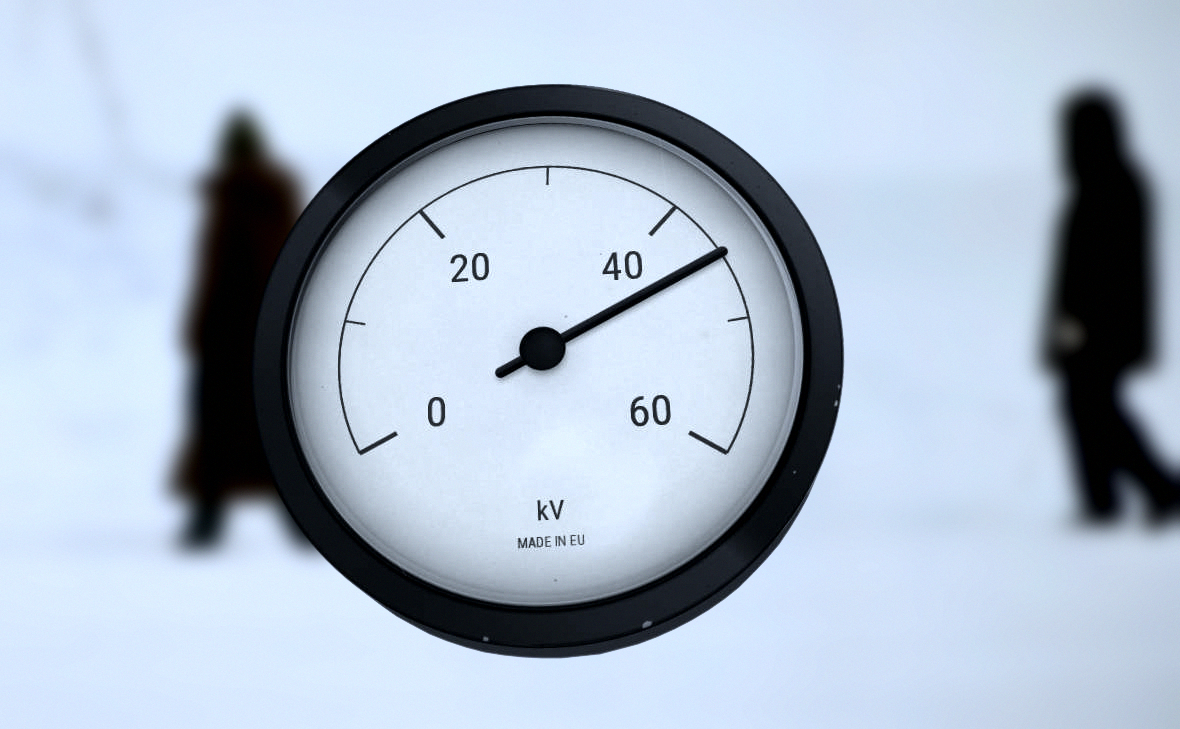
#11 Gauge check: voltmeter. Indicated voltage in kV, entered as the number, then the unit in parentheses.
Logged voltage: 45 (kV)
